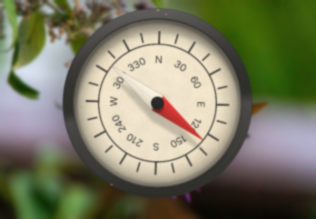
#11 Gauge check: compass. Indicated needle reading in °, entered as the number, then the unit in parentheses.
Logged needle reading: 127.5 (°)
